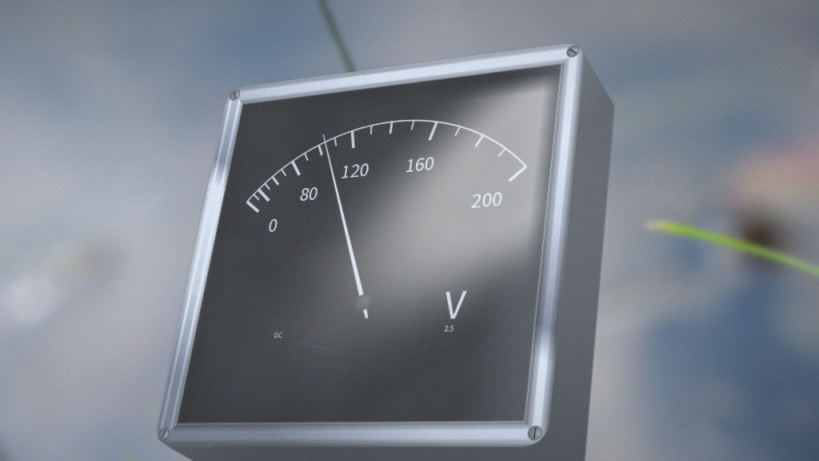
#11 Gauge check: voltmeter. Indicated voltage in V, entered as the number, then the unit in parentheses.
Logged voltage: 105 (V)
